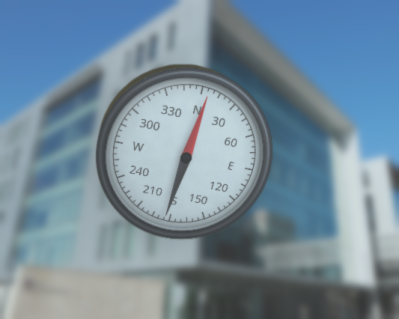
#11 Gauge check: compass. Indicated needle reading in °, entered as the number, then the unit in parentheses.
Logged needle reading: 5 (°)
